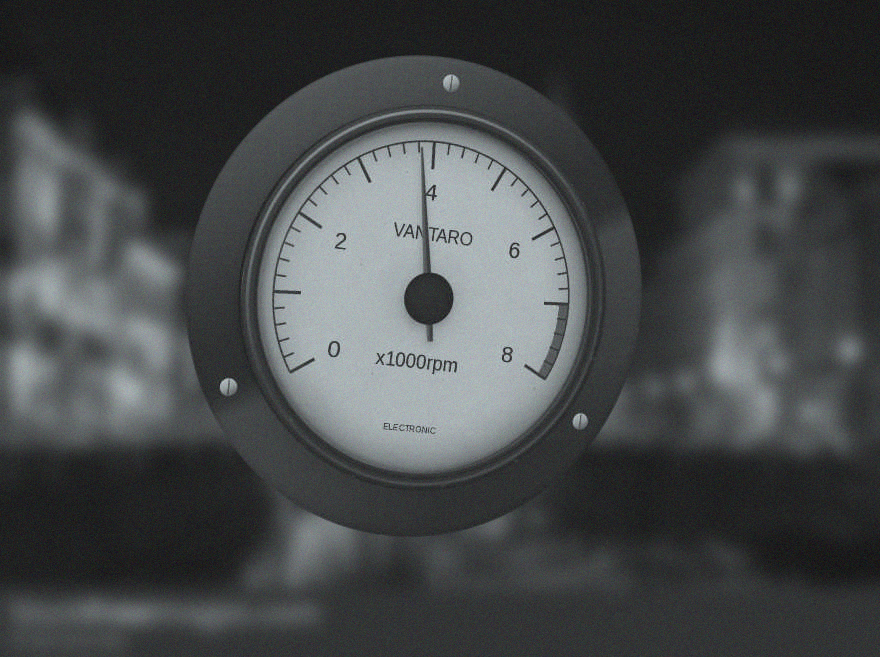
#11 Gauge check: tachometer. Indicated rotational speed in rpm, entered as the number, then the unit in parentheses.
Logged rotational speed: 3800 (rpm)
